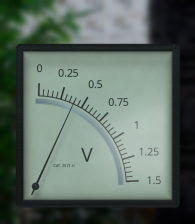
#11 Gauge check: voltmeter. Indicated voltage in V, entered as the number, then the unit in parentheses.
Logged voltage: 0.4 (V)
